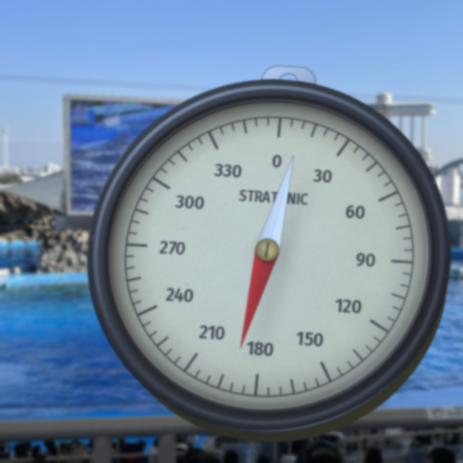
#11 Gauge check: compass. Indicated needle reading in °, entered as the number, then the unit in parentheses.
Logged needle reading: 190 (°)
